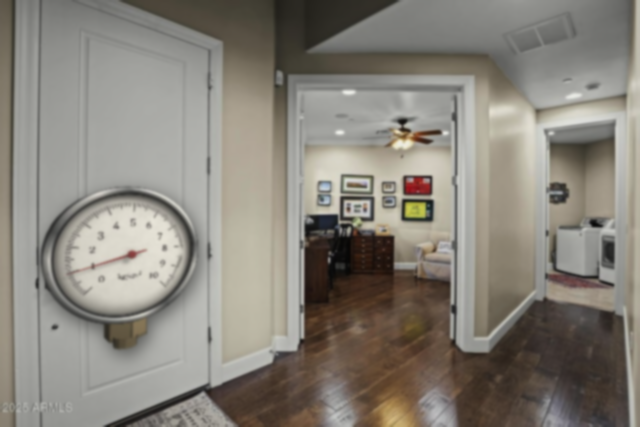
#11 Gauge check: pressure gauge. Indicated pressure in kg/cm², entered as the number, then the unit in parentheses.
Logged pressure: 1 (kg/cm²)
